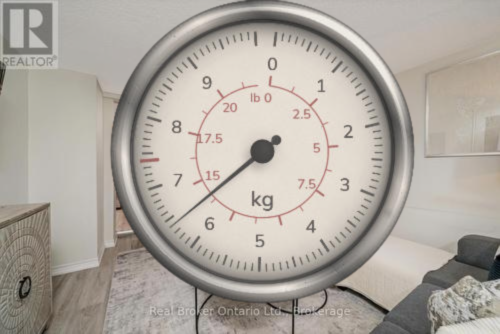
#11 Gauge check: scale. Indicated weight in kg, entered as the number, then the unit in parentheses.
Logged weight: 6.4 (kg)
